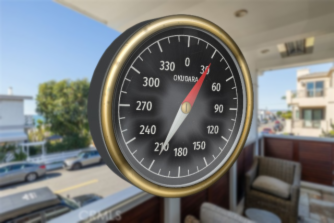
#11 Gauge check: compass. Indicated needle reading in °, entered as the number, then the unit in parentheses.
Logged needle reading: 30 (°)
